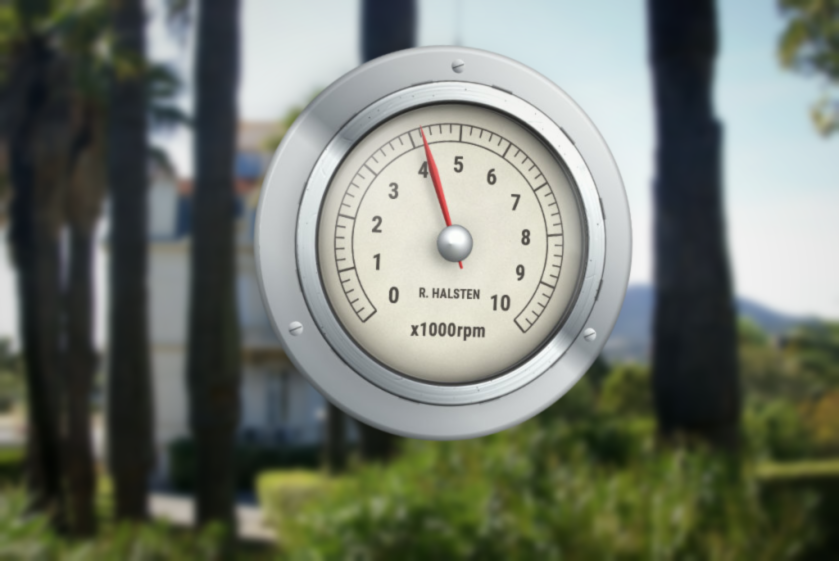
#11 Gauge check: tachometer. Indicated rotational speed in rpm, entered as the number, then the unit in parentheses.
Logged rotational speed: 4200 (rpm)
